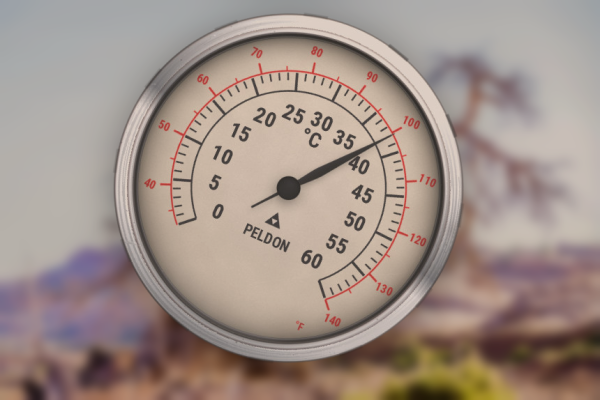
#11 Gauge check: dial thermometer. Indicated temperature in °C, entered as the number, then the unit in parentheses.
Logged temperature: 38 (°C)
